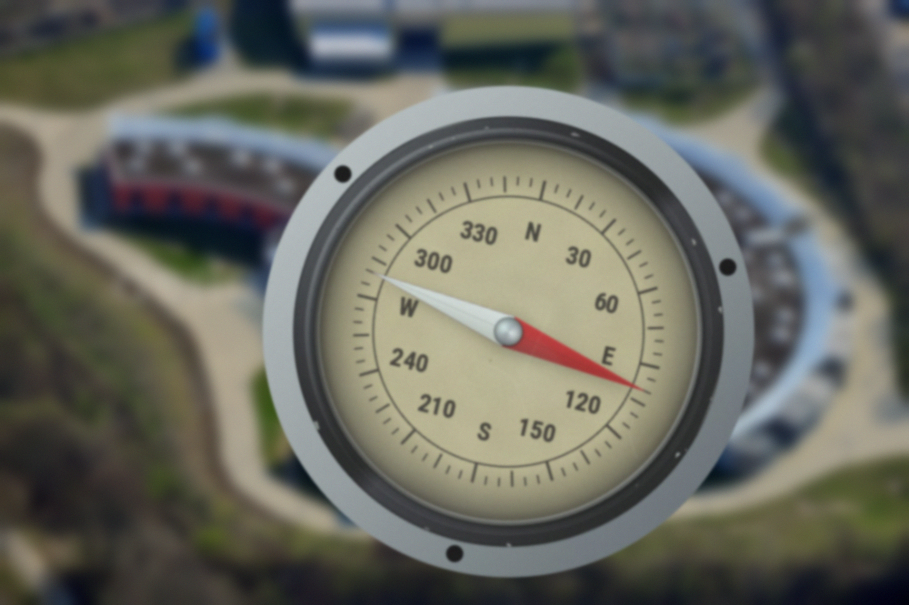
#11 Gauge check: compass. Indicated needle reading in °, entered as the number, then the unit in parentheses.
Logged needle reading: 100 (°)
